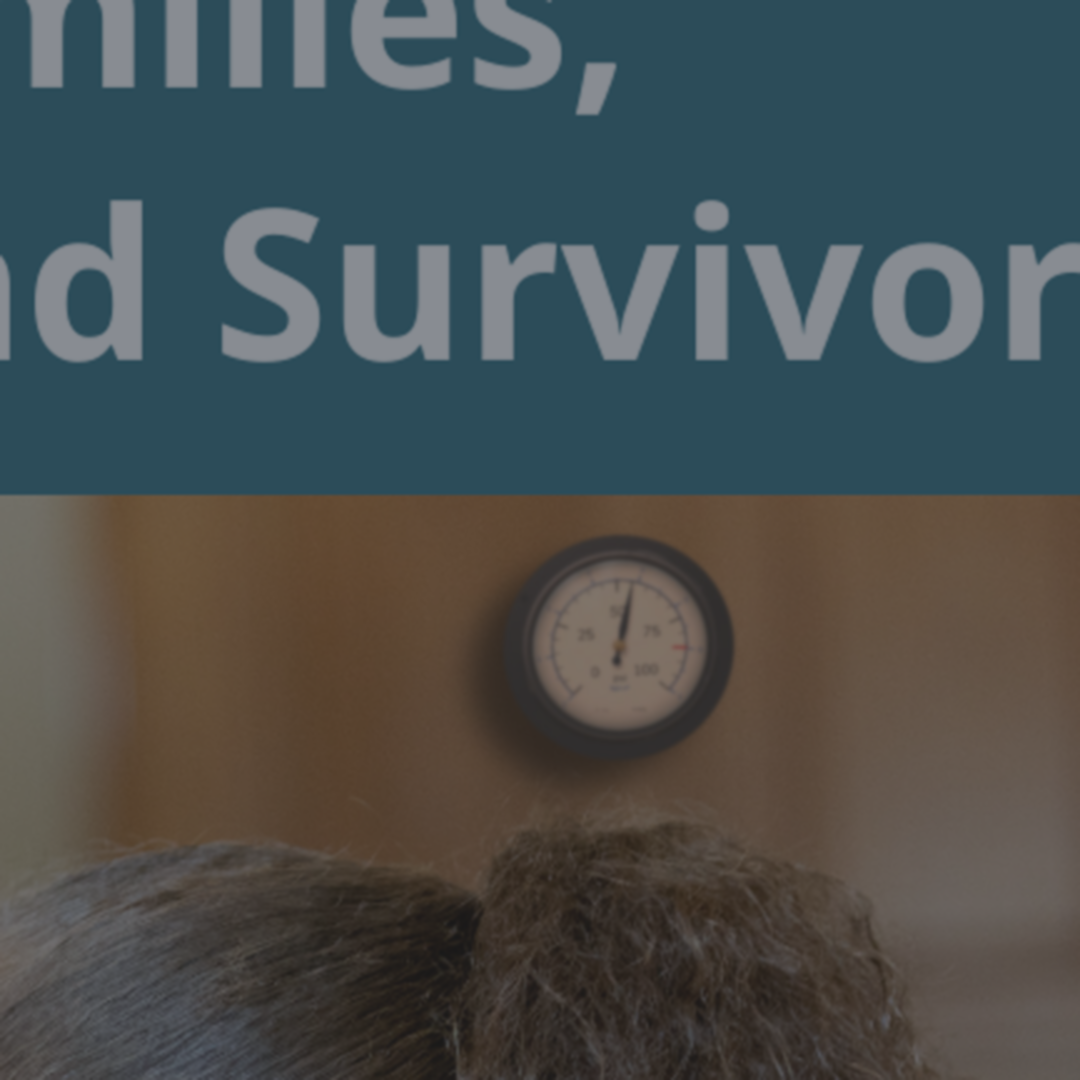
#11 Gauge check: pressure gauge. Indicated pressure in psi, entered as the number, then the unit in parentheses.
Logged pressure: 55 (psi)
